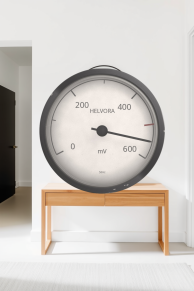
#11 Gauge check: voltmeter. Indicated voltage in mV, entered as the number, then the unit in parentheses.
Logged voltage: 550 (mV)
